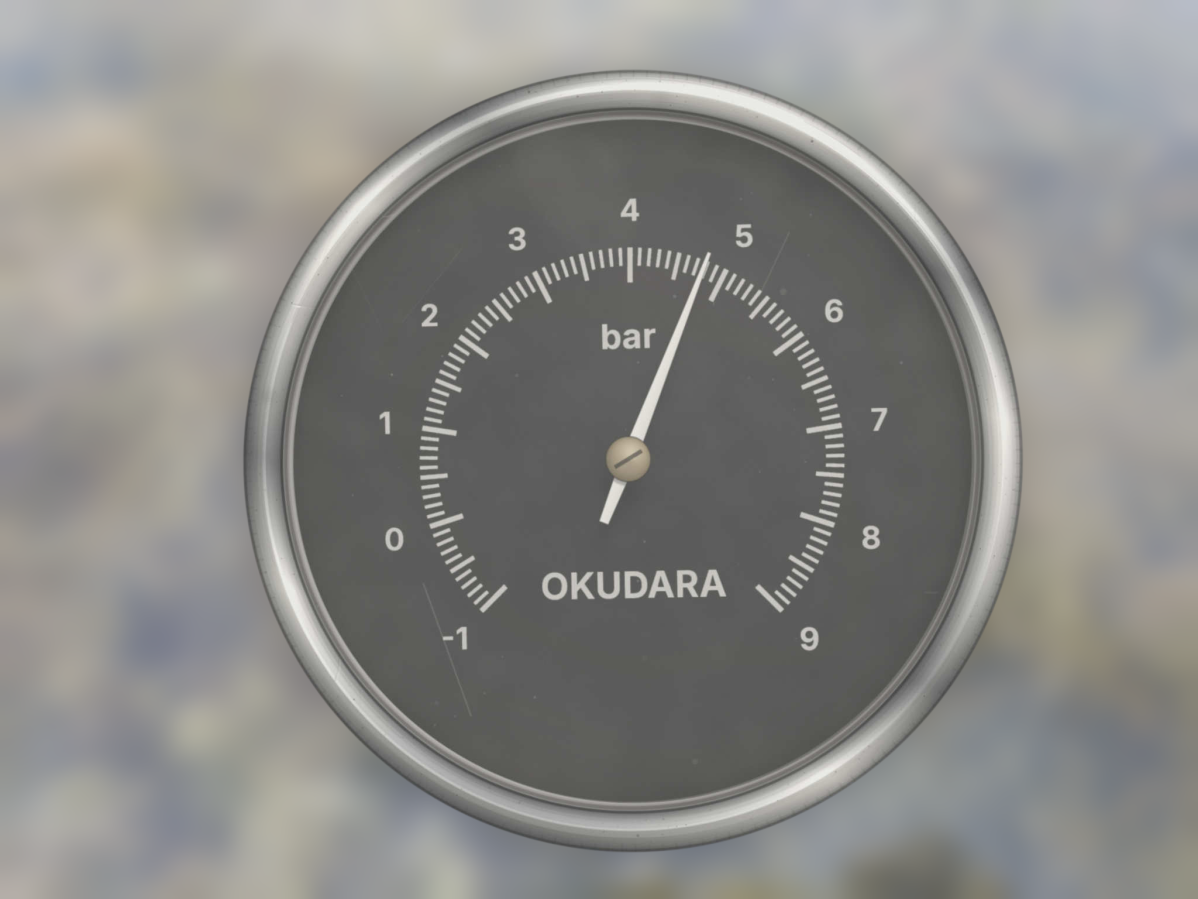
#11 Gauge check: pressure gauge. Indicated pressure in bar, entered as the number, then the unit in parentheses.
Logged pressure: 4.8 (bar)
